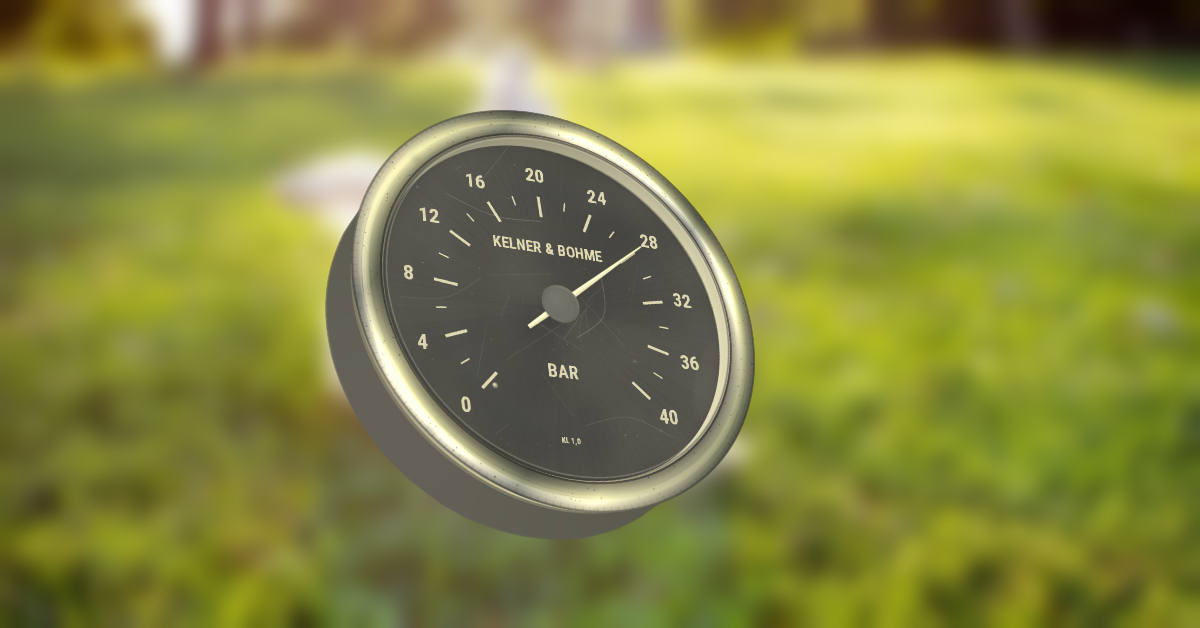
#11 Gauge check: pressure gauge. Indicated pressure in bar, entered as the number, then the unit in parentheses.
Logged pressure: 28 (bar)
